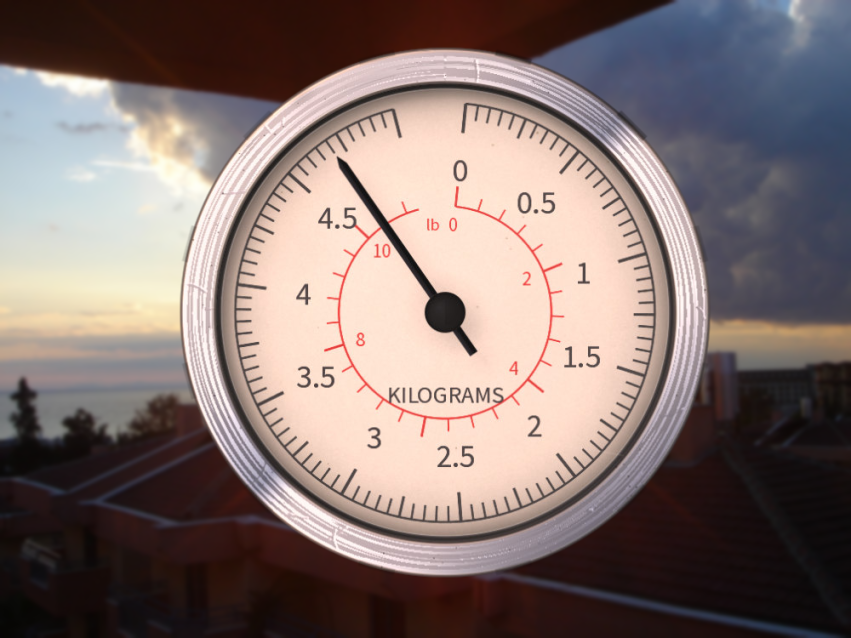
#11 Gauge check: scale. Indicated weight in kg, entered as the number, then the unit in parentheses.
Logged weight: 4.7 (kg)
